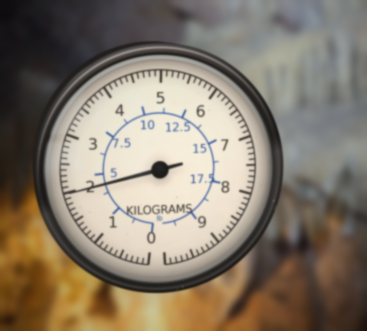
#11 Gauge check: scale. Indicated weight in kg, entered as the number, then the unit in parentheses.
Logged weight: 2 (kg)
